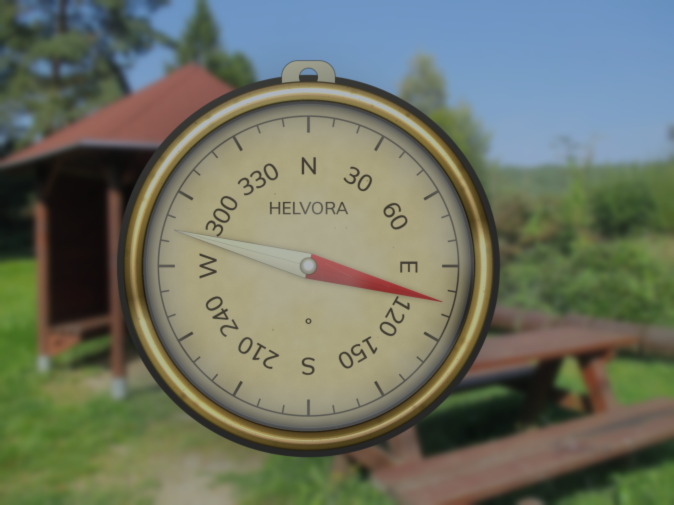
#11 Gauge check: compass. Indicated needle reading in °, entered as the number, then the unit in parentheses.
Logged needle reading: 105 (°)
